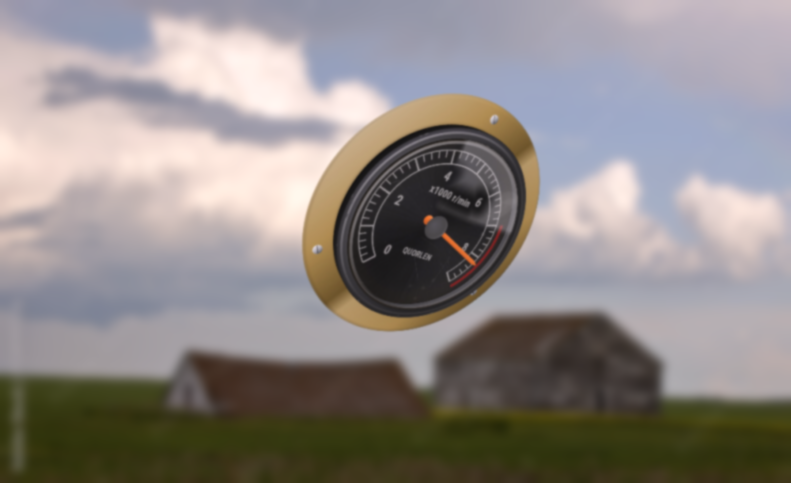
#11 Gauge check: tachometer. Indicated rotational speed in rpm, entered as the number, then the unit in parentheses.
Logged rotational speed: 8200 (rpm)
